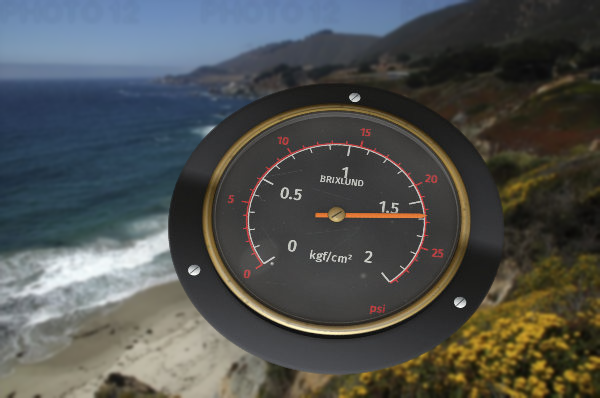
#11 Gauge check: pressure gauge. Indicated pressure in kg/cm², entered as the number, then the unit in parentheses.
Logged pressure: 1.6 (kg/cm²)
